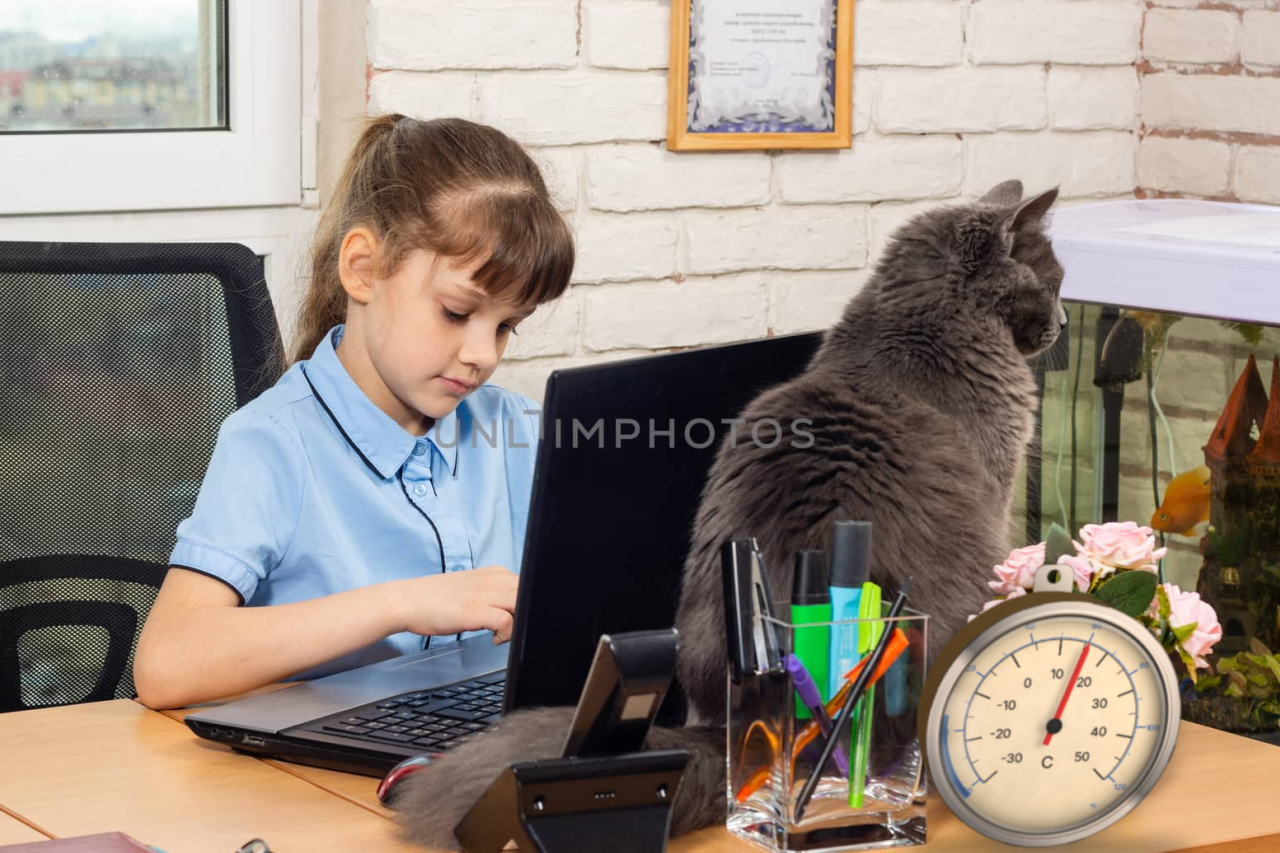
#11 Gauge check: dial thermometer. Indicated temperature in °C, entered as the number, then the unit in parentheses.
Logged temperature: 15 (°C)
